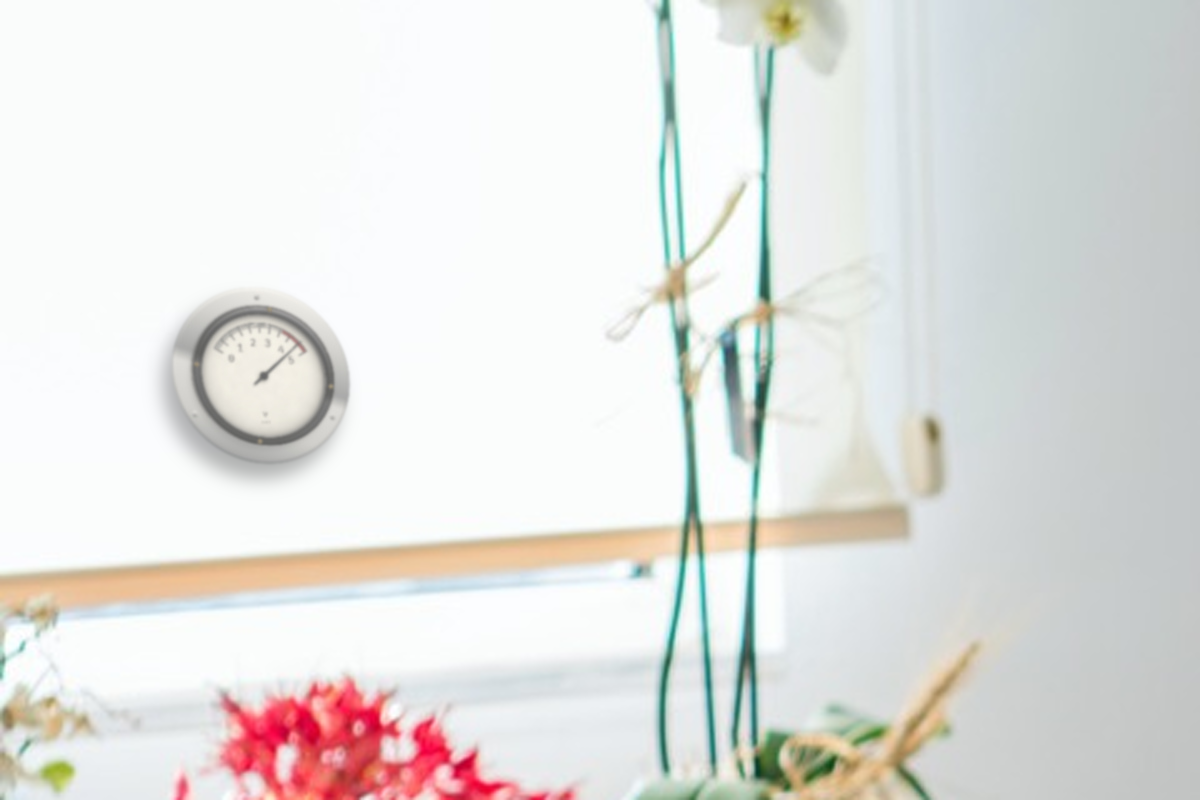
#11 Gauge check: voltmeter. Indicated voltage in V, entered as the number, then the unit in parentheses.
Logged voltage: 4.5 (V)
